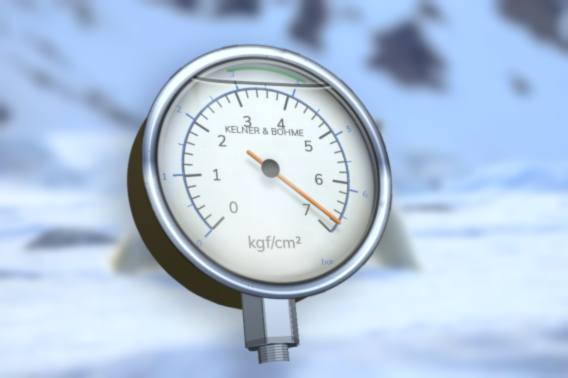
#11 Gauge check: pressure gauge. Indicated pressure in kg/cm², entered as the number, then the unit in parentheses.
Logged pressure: 6.8 (kg/cm²)
